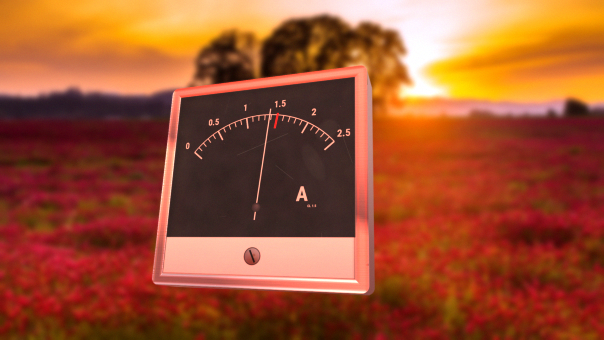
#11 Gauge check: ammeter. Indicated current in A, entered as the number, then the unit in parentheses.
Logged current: 1.4 (A)
